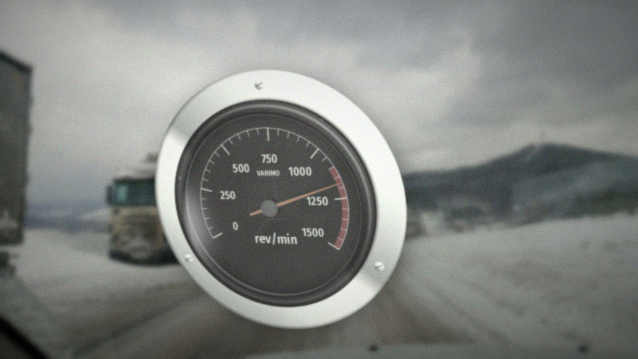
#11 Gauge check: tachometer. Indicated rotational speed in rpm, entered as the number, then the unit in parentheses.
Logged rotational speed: 1175 (rpm)
